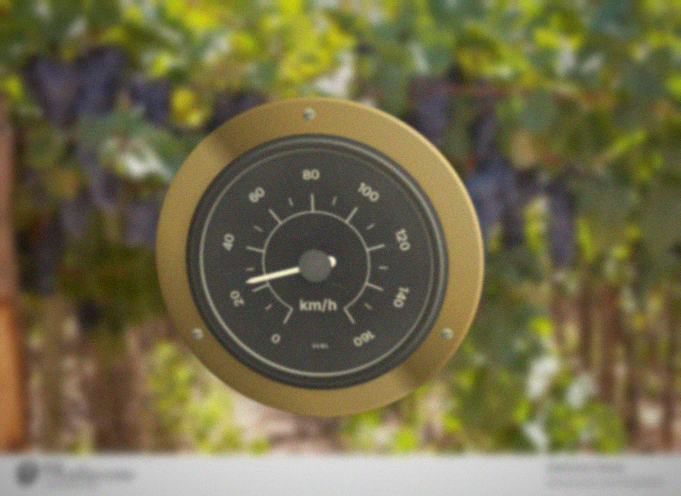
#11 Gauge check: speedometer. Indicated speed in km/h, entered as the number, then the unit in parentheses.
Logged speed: 25 (km/h)
